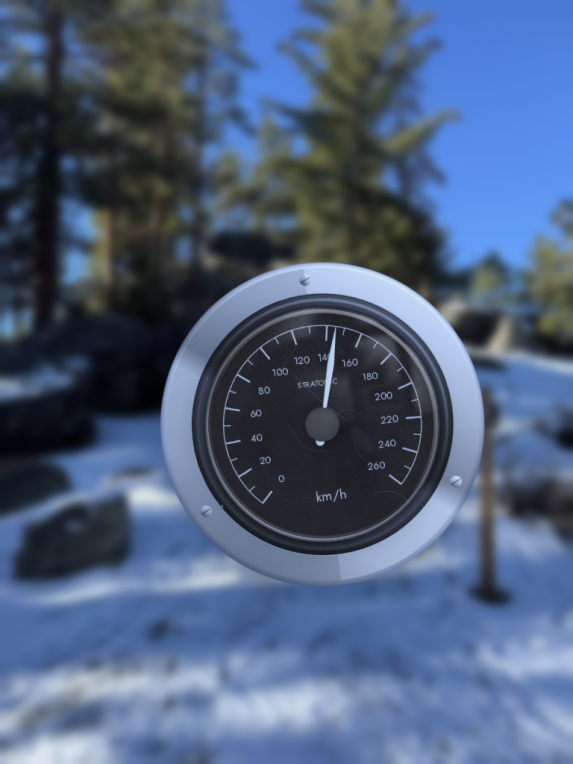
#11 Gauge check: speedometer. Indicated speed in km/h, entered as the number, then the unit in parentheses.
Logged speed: 145 (km/h)
